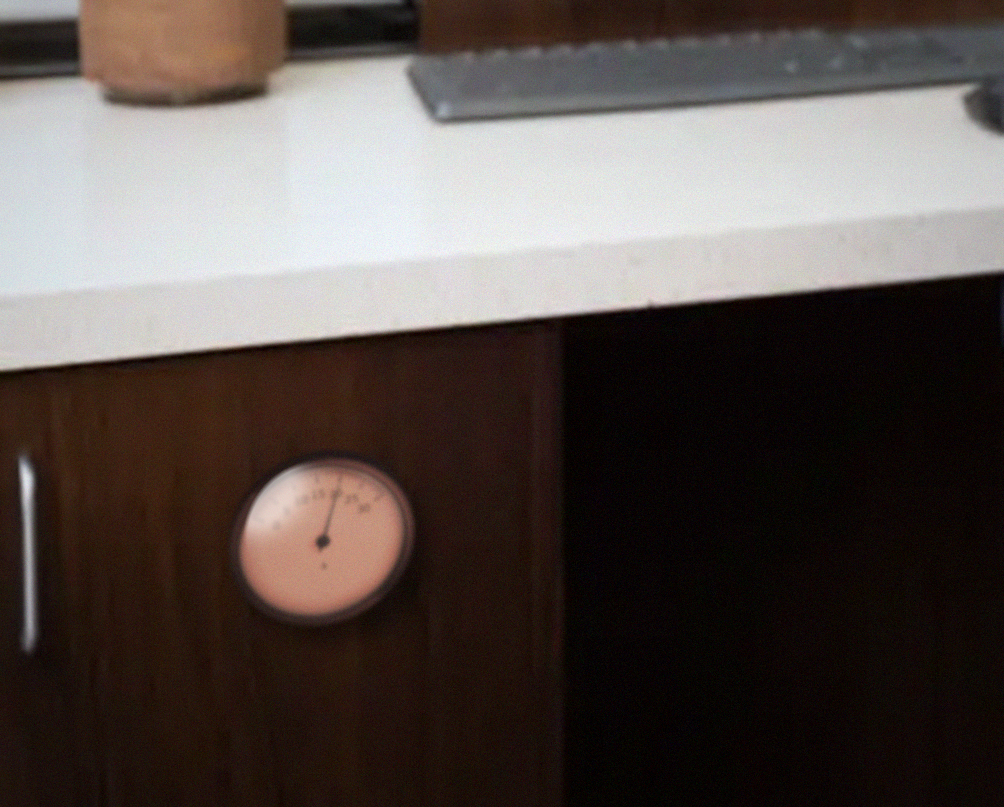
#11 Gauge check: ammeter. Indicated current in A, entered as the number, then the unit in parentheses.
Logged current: 20 (A)
